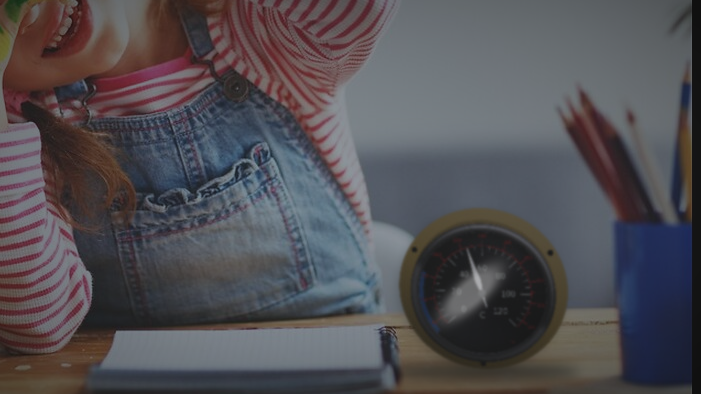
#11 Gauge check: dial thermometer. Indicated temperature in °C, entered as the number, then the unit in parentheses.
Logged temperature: 52 (°C)
